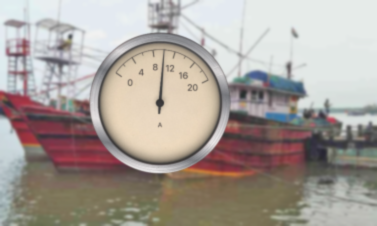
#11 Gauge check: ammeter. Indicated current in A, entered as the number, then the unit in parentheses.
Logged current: 10 (A)
